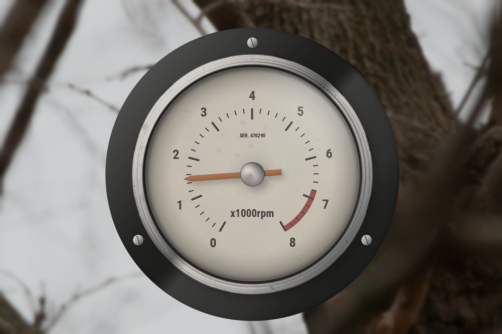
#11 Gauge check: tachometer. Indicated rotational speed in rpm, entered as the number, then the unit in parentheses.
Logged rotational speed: 1500 (rpm)
